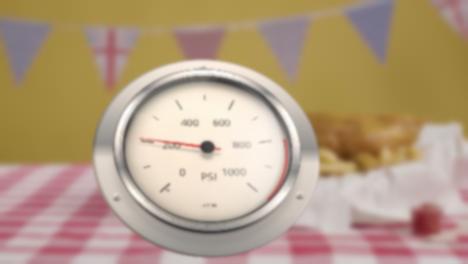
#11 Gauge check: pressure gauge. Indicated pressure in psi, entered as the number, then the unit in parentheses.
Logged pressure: 200 (psi)
